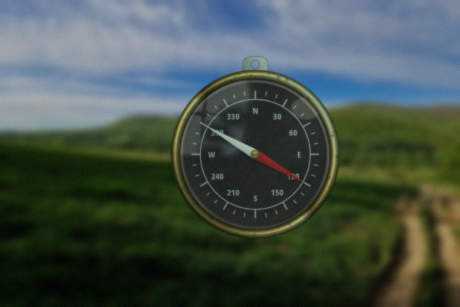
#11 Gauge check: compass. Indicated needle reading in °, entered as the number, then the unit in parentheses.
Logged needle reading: 120 (°)
